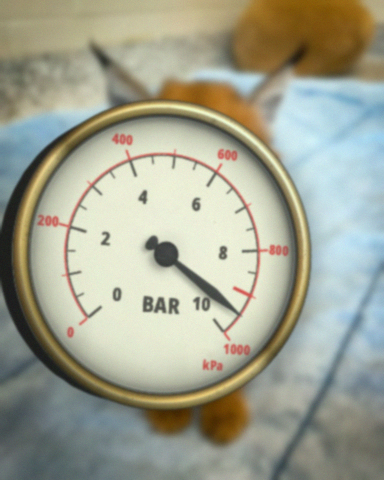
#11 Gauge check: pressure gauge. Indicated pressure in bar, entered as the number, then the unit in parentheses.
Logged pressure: 9.5 (bar)
